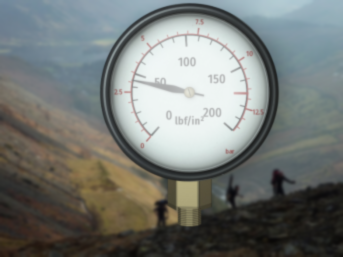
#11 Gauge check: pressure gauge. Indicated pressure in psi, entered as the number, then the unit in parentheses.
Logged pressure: 45 (psi)
